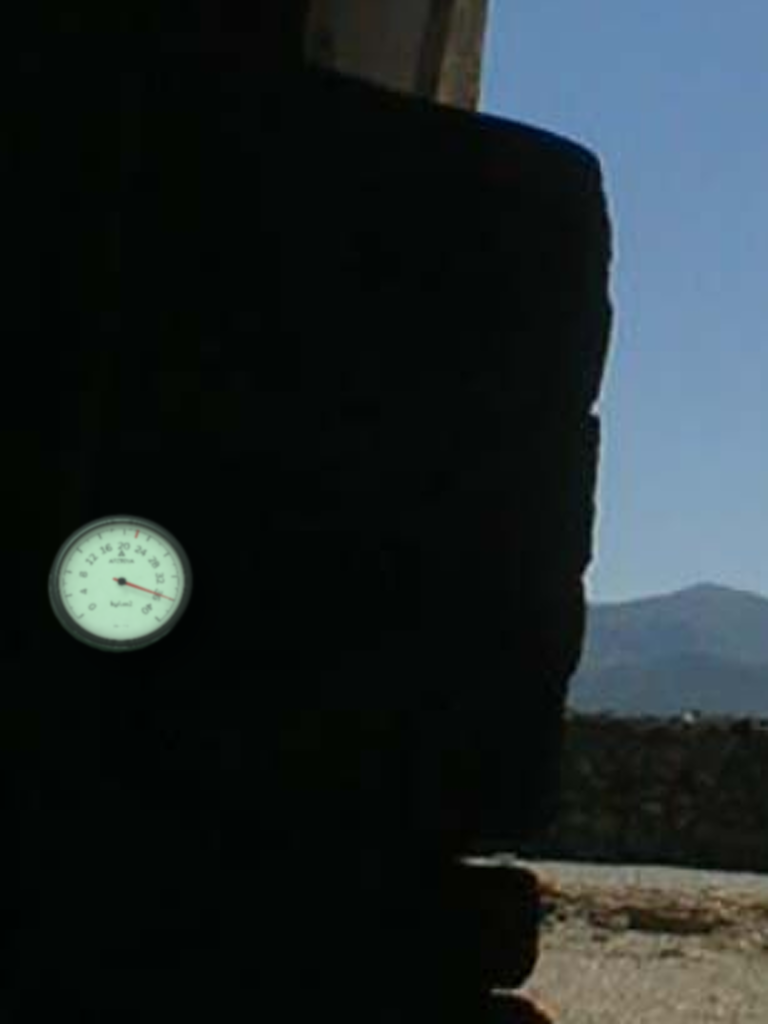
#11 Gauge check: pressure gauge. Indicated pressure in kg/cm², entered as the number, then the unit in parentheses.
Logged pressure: 36 (kg/cm²)
